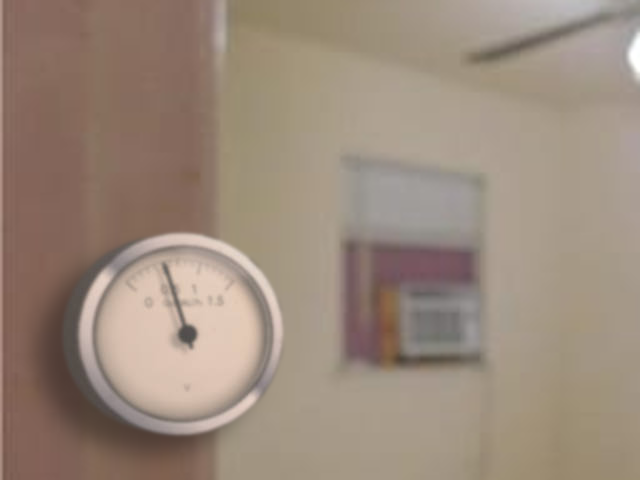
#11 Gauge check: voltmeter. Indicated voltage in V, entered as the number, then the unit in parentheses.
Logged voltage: 0.5 (V)
